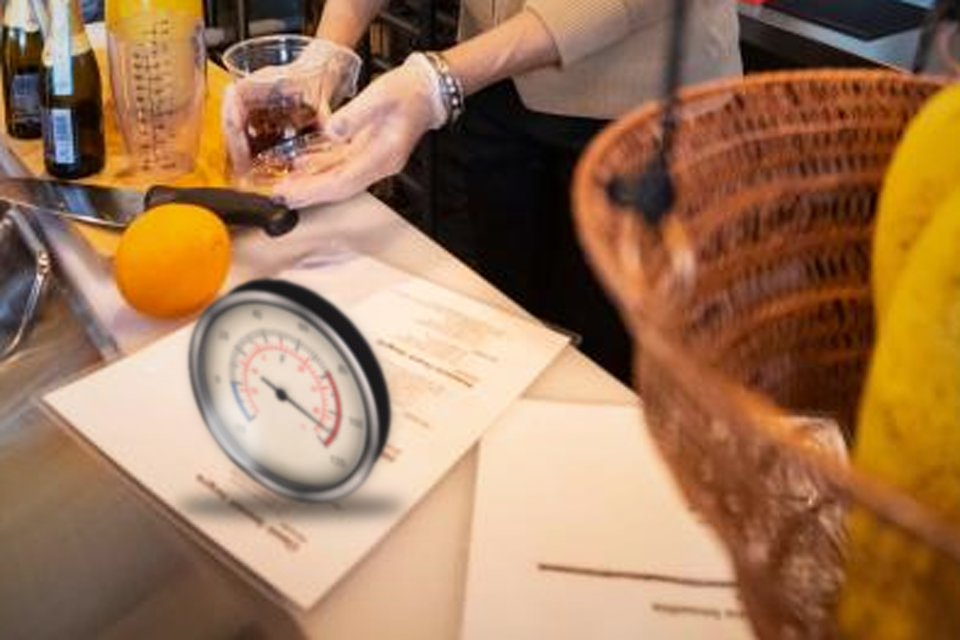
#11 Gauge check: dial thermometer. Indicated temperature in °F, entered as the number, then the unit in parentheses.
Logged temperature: 110 (°F)
